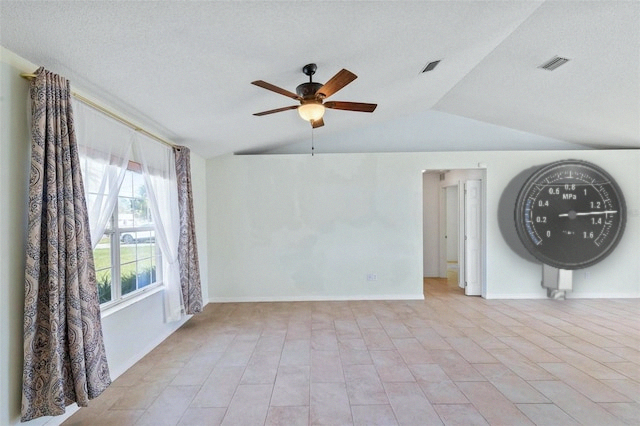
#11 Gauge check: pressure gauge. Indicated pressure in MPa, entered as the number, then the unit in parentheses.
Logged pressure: 1.3 (MPa)
